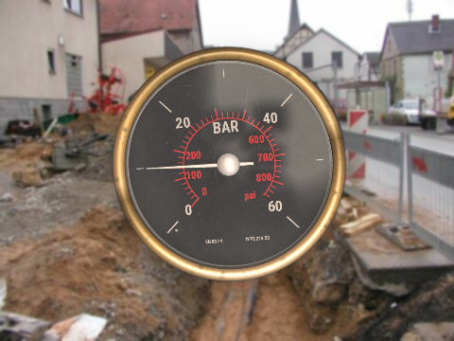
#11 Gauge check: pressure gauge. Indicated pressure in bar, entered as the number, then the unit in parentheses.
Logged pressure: 10 (bar)
